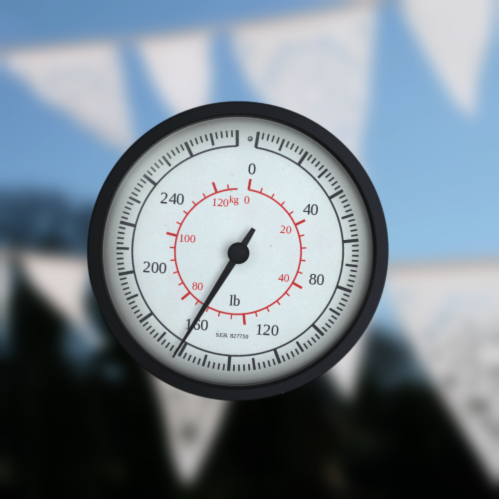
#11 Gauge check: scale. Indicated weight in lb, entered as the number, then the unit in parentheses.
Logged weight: 162 (lb)
